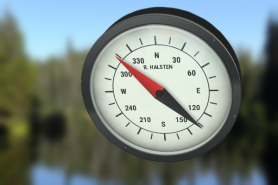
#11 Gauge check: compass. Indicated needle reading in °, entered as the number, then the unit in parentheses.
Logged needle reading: 315 (°)
